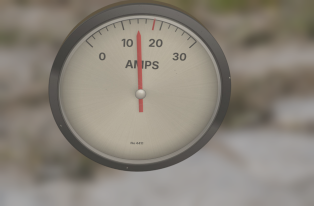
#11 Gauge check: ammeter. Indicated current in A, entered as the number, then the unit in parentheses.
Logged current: 14 (A)
